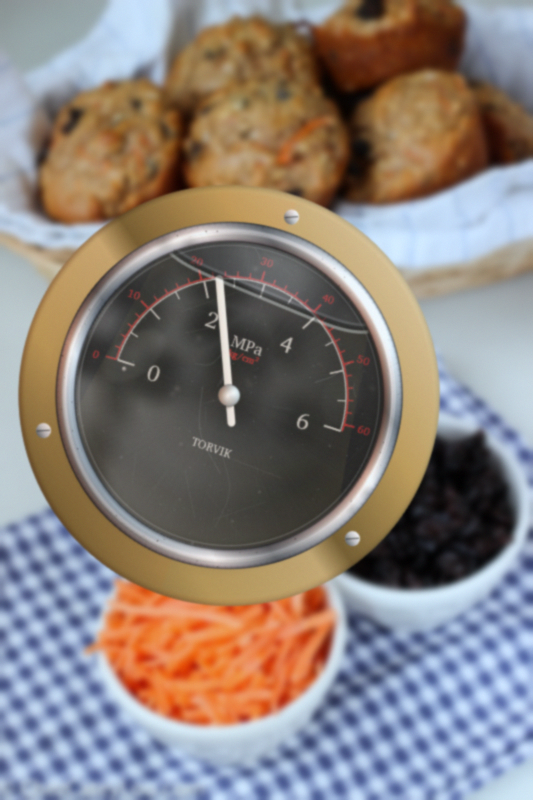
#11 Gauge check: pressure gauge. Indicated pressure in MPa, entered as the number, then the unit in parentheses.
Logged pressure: 2.25 (MPa)
